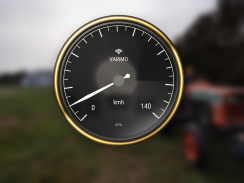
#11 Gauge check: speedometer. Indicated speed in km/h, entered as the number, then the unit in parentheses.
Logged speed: 10 (km/h)
